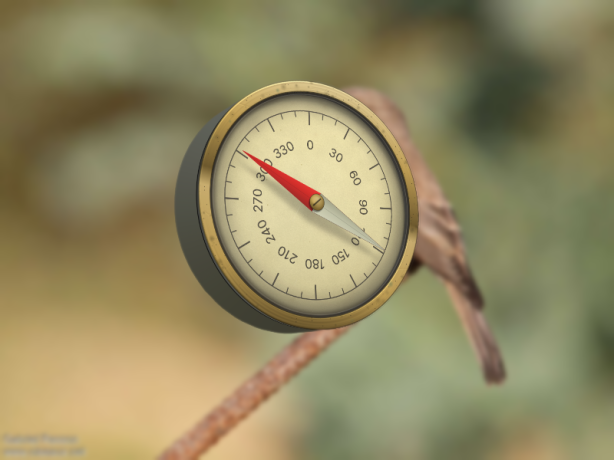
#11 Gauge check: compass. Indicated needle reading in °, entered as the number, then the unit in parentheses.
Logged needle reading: 300 (°)
